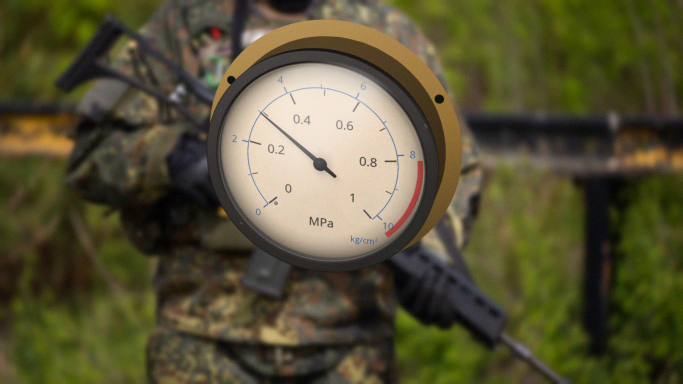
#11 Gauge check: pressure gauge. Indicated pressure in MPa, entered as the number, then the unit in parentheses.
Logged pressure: 0.3 (MPa)
